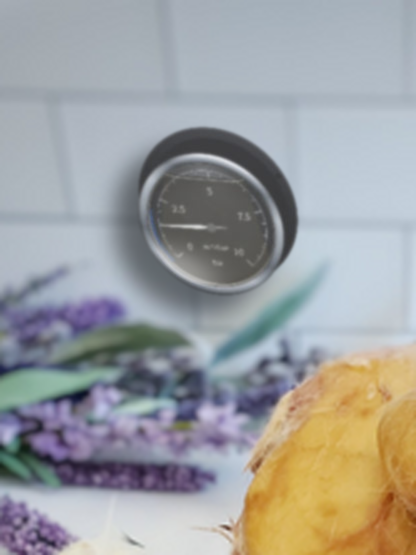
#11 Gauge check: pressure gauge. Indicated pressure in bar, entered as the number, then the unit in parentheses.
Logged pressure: 1.5 (bar)
